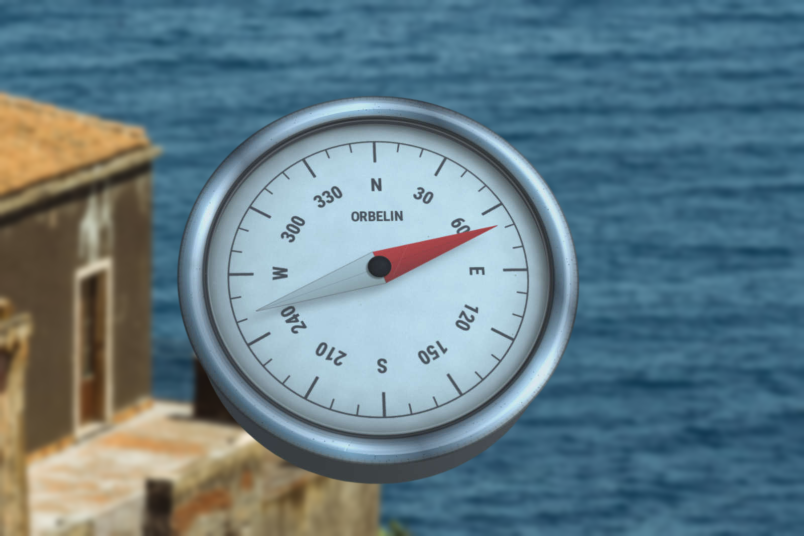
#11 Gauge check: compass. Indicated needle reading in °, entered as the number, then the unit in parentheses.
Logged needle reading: 70 (°)
